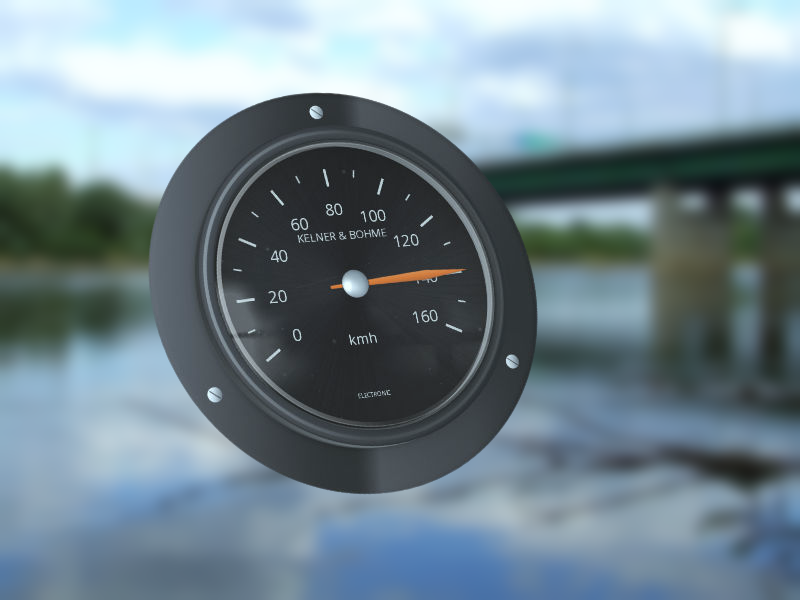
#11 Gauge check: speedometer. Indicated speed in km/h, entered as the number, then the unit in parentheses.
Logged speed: 140 (km/h)
